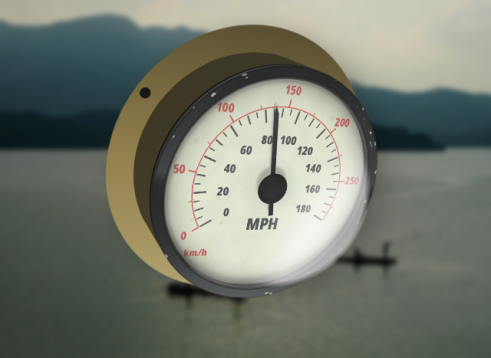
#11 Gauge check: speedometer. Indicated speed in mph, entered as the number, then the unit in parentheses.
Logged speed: 85 (mph)
